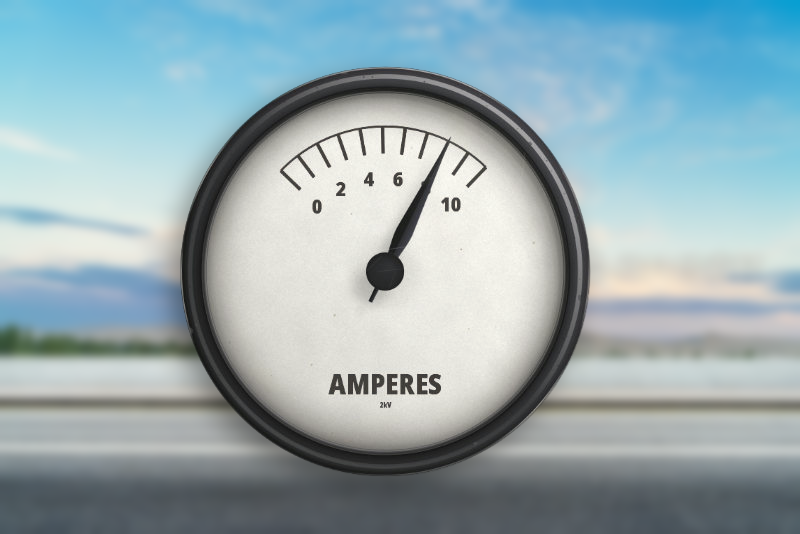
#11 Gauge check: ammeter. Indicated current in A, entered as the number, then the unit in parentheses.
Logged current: 8 (A)
